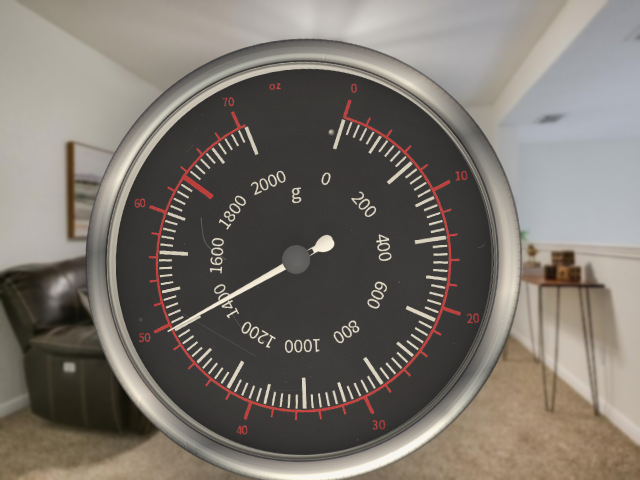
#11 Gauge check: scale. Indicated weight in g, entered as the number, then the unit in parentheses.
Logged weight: 1400 (g)
